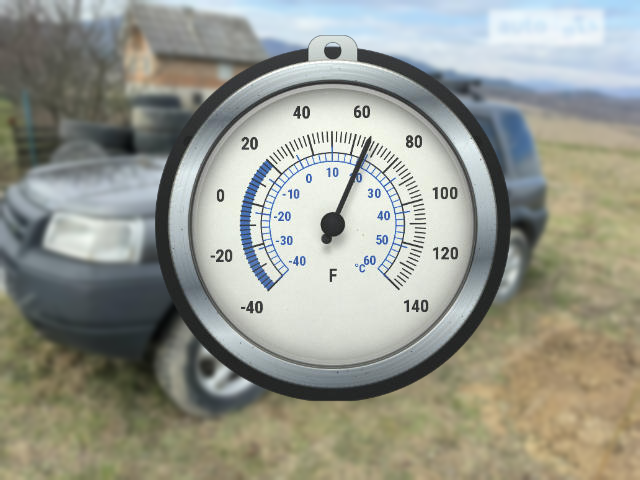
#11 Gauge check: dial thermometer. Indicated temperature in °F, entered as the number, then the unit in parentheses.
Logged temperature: 66 (°F)
